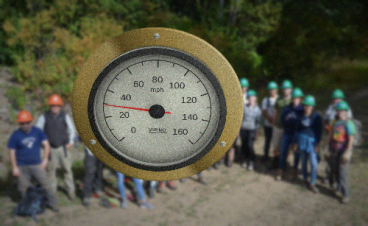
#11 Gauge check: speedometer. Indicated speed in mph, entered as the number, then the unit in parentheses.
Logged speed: 30 (mph)
